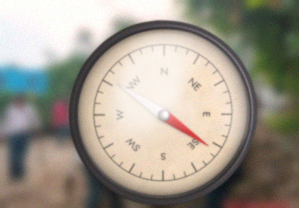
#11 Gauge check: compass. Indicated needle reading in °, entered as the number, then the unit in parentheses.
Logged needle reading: 125 (°)
